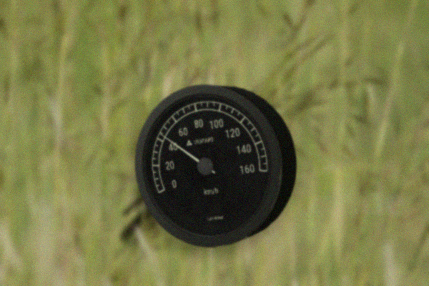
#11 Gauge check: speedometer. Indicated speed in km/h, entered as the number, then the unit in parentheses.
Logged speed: 45 (km/h)
